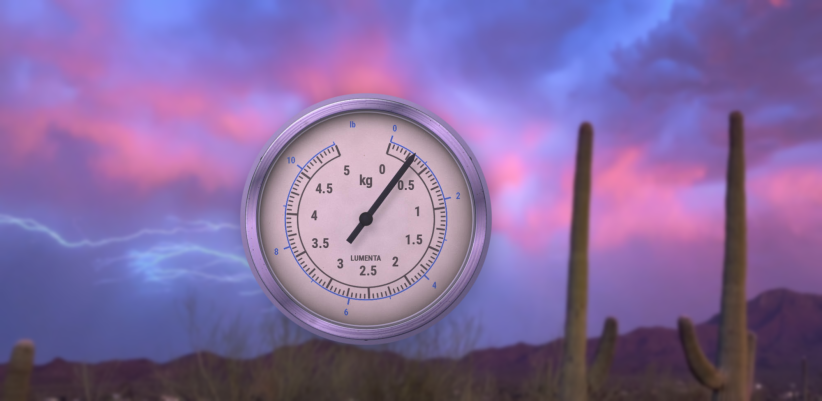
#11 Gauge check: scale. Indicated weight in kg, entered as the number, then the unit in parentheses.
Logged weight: 0.3 (kg)
